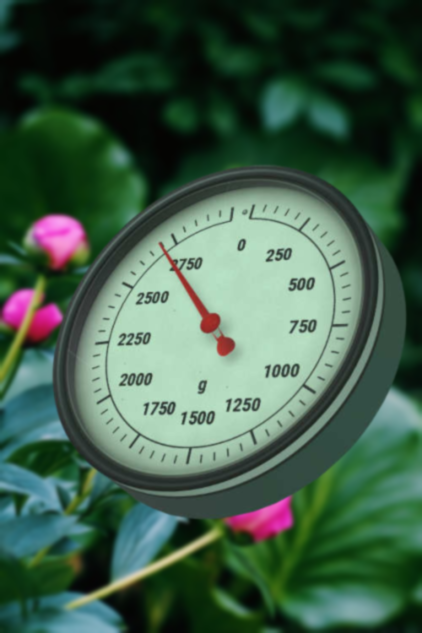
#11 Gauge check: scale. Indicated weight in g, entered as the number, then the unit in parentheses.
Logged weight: 2700 (g)
